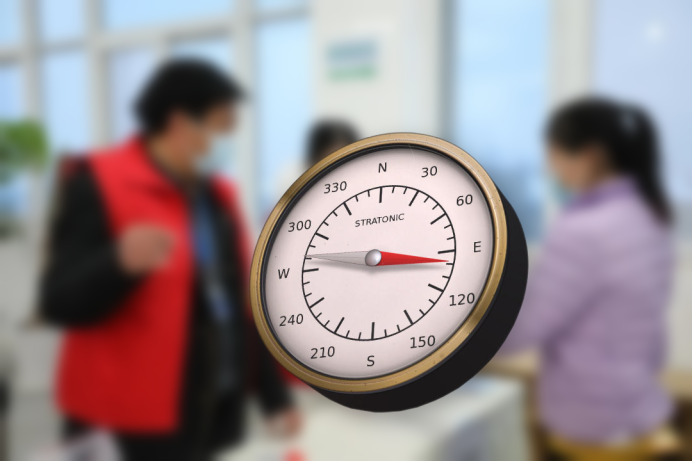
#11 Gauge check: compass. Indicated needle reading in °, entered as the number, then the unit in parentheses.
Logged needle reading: 100 (°)
